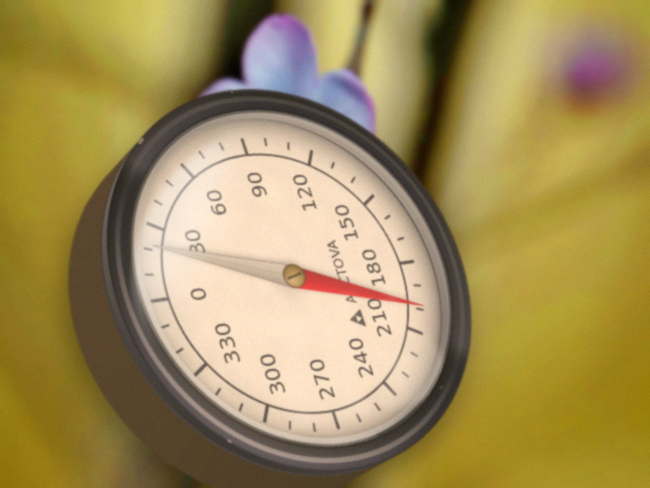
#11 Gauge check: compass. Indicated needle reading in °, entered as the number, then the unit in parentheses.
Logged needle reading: 200 (°)
